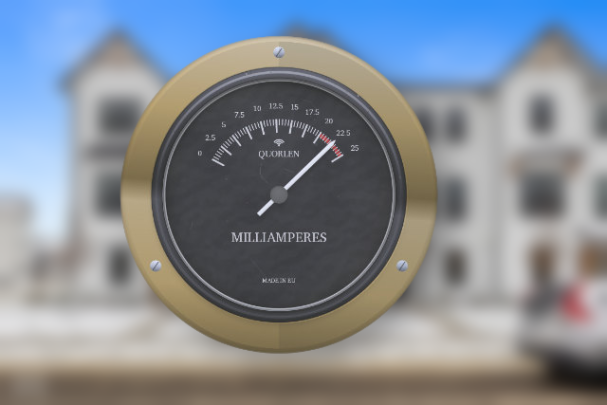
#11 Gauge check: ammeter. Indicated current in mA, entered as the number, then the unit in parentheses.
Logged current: 22.5 (mA)
